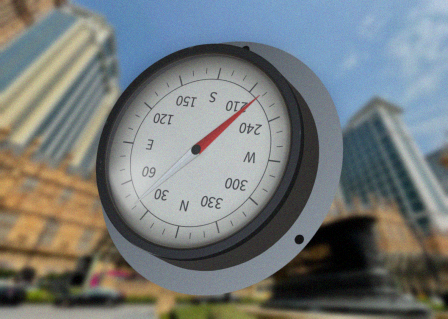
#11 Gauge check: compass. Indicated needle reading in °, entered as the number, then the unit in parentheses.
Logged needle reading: 220 (°)
